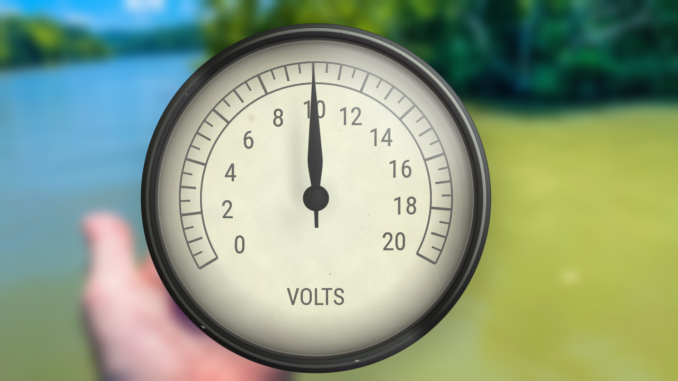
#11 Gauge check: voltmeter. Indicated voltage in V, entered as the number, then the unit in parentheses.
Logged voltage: 10 (V)
